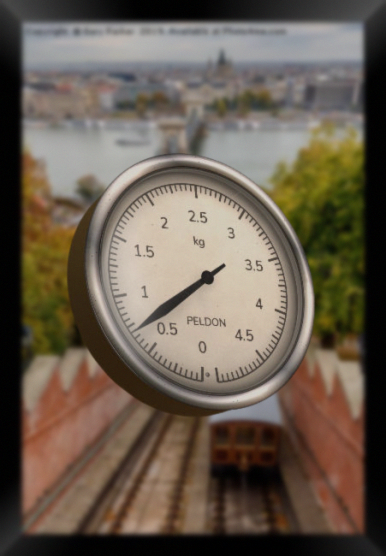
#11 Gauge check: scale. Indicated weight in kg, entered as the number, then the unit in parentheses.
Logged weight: 0.7 (kg)
